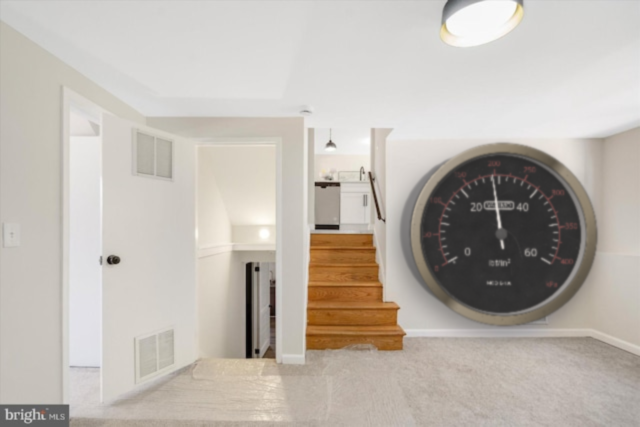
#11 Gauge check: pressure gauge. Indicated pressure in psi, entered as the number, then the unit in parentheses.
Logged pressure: 28 (psi)
